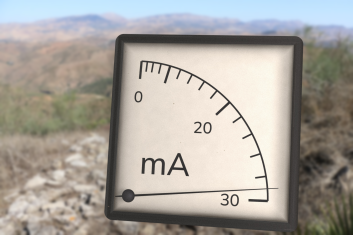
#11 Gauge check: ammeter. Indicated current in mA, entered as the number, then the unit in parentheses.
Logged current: 29 (mA)
